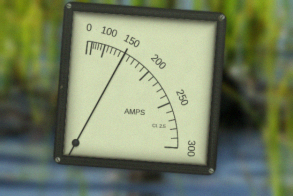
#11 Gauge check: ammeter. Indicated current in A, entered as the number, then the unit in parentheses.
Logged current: 150 (A)
